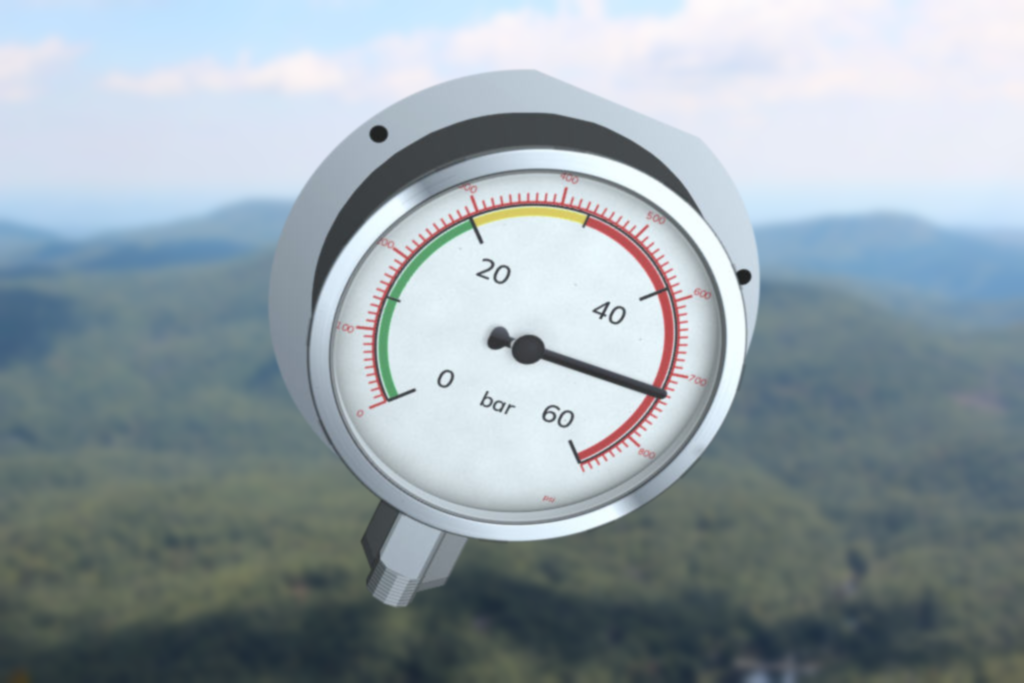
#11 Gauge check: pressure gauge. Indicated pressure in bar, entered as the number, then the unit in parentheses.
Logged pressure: 50 (bar)
